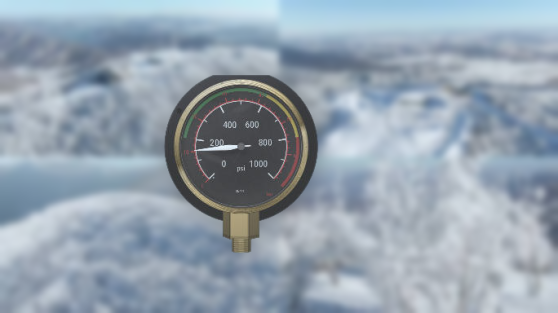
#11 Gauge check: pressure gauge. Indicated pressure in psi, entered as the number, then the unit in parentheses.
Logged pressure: 150 (psi)
